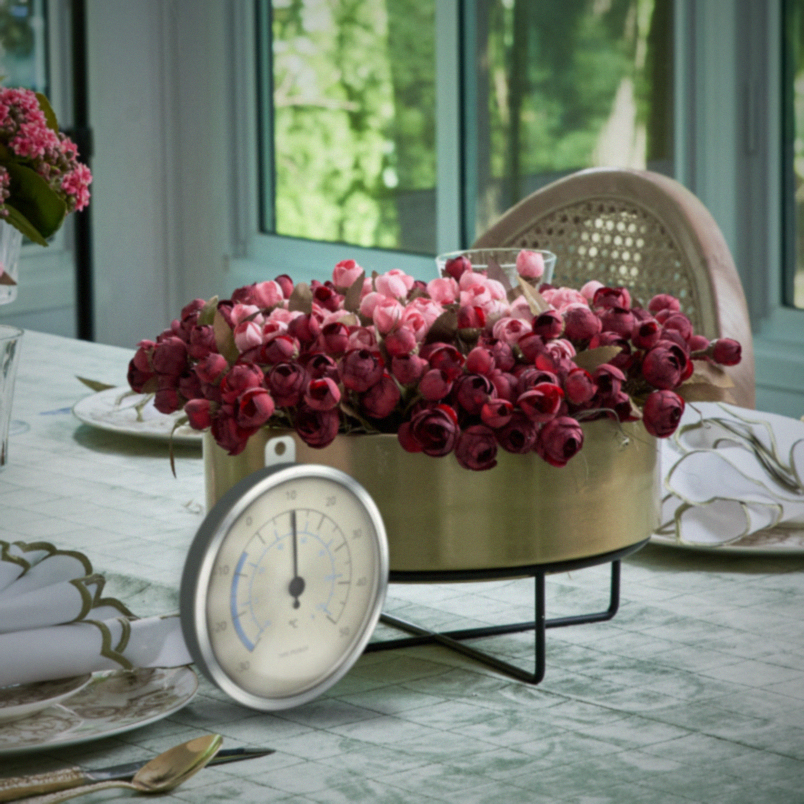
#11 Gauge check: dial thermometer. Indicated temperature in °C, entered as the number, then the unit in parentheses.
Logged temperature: 10 (°C)
